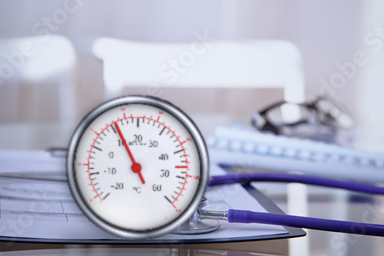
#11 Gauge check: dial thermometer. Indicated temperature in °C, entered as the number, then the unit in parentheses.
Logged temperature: 12 (°C)
